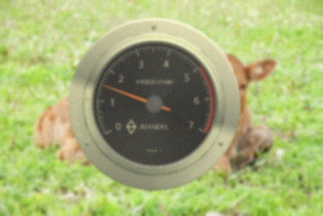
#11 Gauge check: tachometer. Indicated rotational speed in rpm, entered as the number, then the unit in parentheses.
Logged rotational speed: 1500 (rpm)
